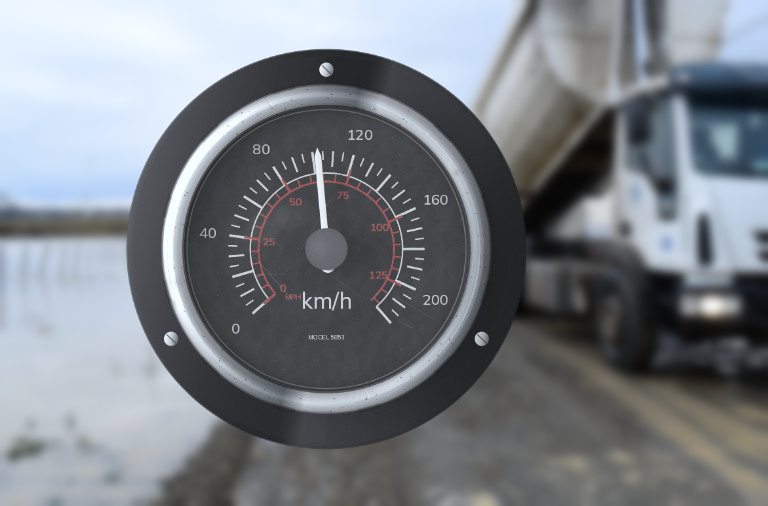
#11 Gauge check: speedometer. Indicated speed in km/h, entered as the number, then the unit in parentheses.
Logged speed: 102.5 (km/h)
